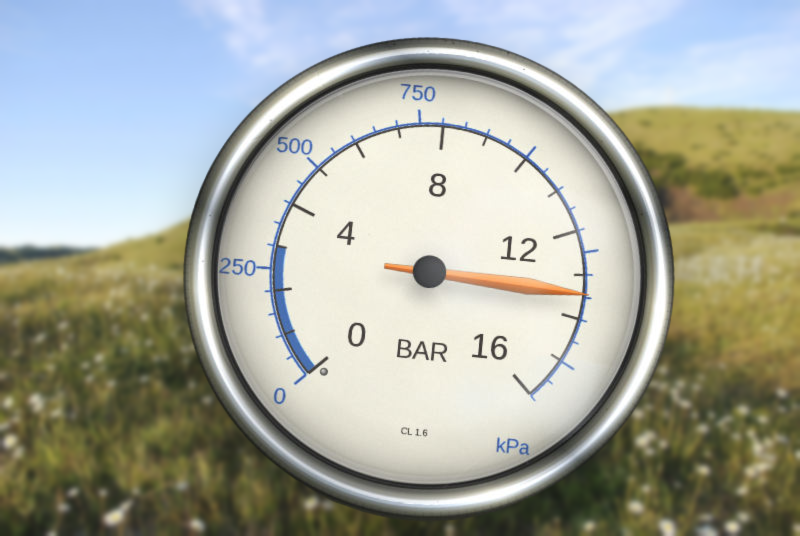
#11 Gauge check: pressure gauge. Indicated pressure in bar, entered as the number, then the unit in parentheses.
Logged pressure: 13.5 (bar)
